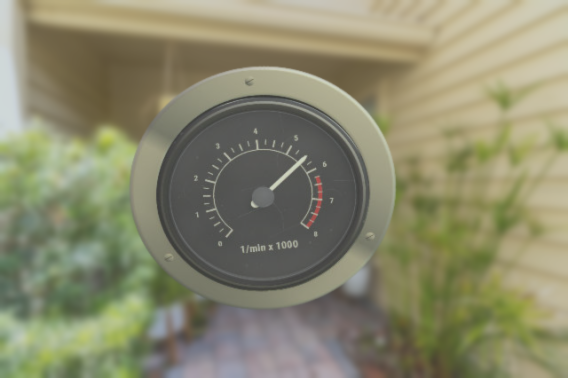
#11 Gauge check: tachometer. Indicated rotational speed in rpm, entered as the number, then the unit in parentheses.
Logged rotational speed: 5500 (rpm)
